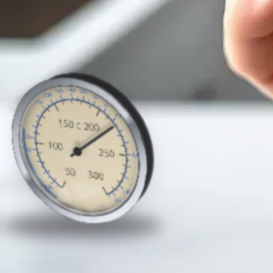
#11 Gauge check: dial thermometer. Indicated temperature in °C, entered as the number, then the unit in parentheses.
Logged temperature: 220 (°C)
